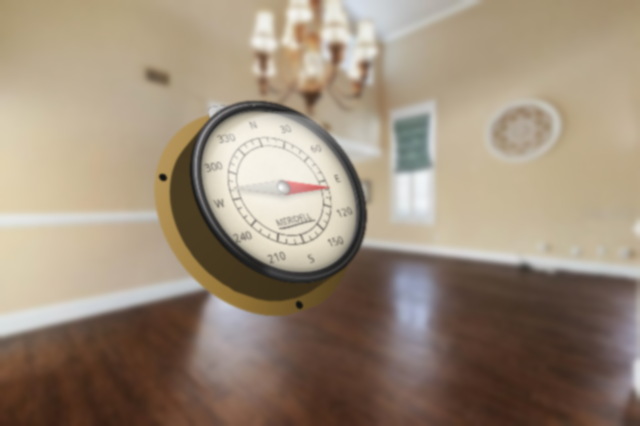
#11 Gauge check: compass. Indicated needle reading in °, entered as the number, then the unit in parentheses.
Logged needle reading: 100 (°)
